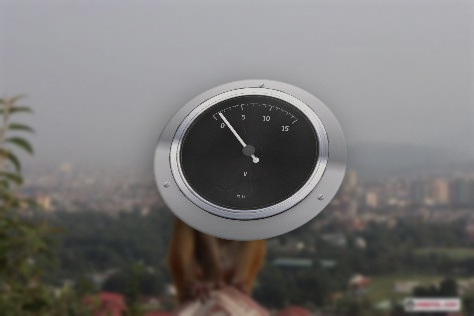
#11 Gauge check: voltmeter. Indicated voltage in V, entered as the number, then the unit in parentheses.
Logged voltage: 1 (V)
